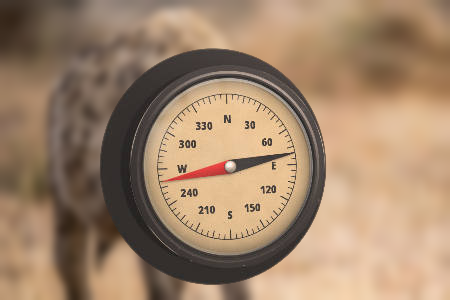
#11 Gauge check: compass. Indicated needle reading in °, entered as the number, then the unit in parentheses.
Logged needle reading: 260 (°)
